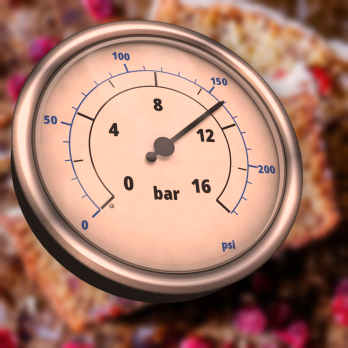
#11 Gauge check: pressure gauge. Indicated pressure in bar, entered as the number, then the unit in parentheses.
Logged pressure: 11 (bar)
